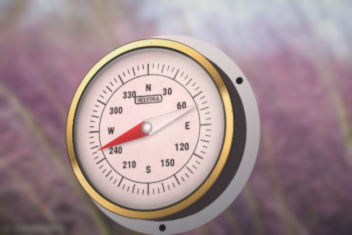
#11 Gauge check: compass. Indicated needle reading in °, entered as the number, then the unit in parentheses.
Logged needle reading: 250 (°)
